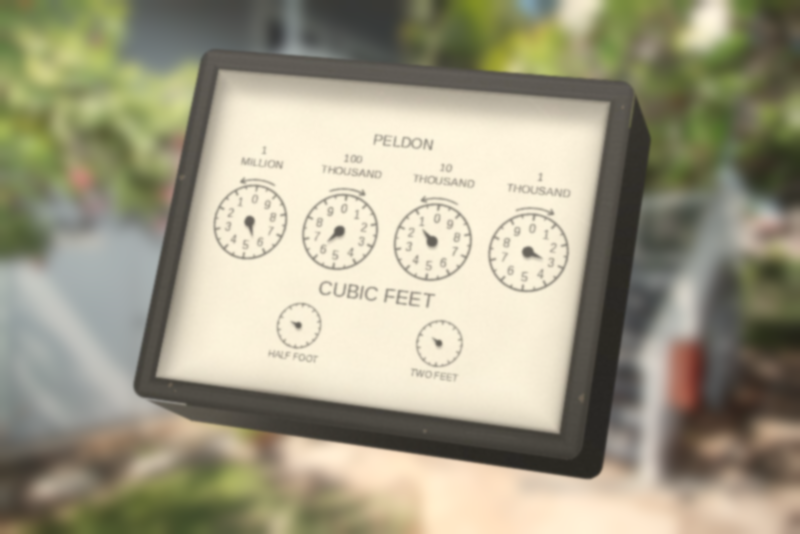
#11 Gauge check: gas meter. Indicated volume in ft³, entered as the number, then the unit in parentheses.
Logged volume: 561300 (ft³)
